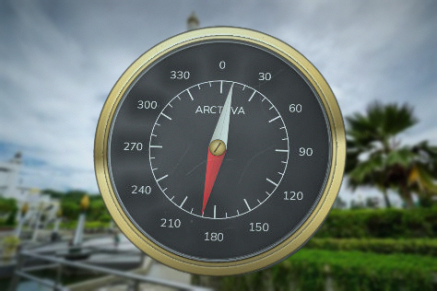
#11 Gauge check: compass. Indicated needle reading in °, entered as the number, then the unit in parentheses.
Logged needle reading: 190 (°)
